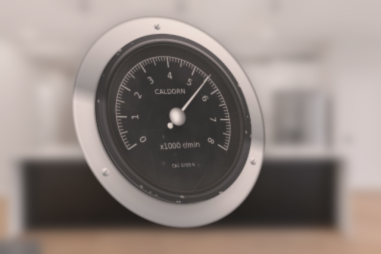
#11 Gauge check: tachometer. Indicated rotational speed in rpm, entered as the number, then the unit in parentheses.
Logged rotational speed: 5500 (rpm)
